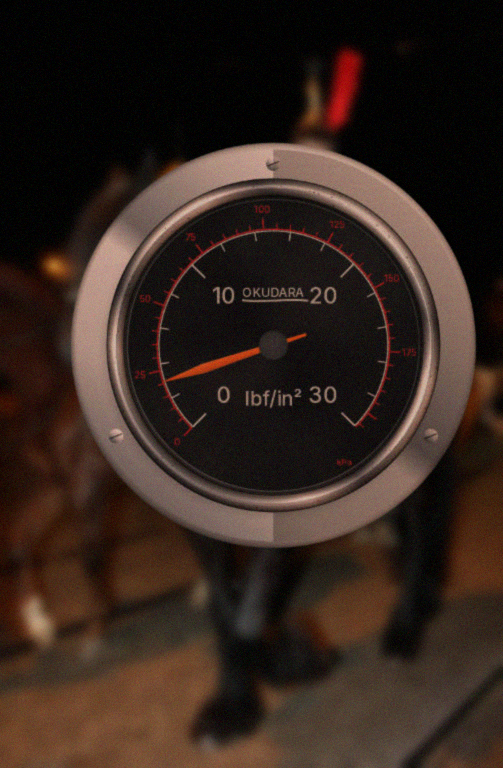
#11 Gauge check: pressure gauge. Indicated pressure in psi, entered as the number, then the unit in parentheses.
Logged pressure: 3 (psi)
